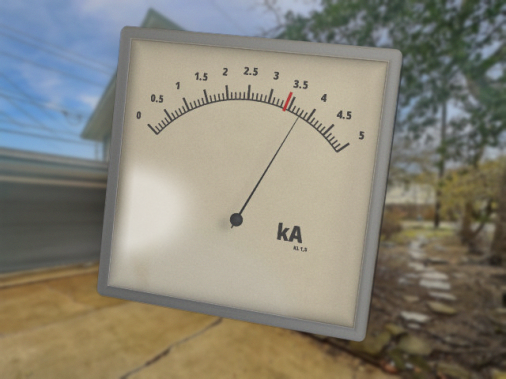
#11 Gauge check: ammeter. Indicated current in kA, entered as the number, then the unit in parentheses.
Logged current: 3.8 (kA)
